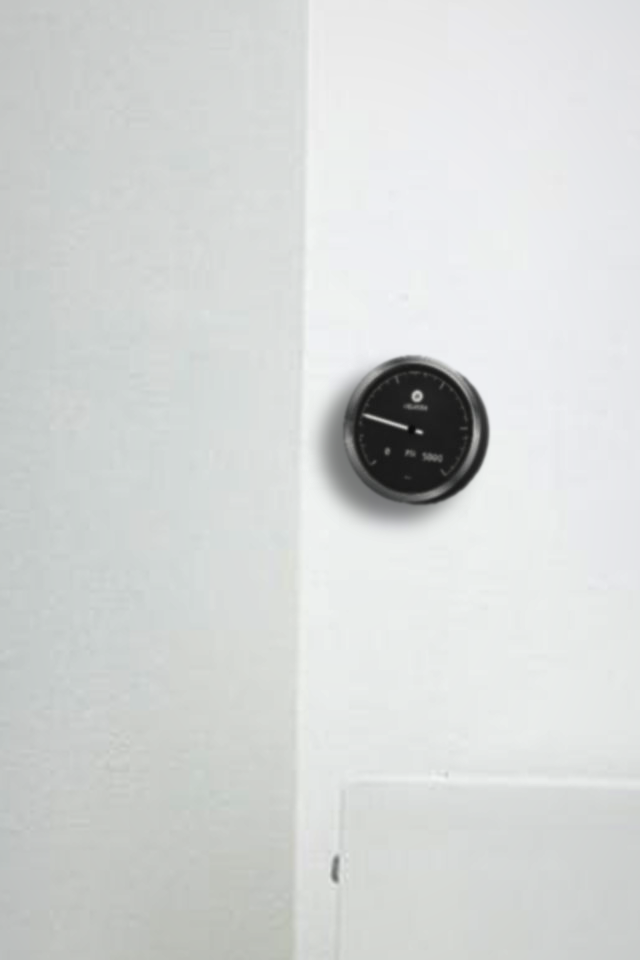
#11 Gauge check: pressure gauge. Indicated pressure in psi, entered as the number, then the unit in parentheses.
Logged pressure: 1000 (psi)
